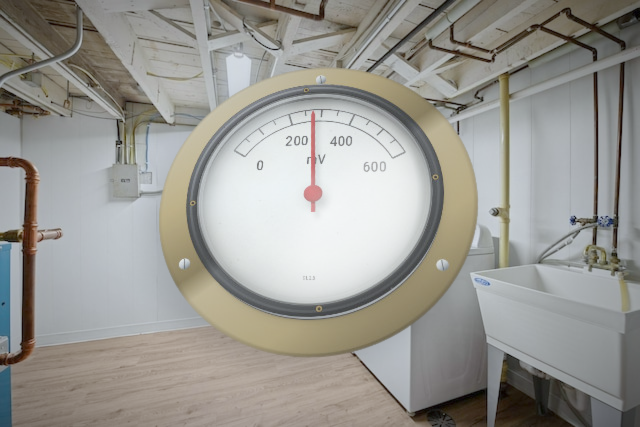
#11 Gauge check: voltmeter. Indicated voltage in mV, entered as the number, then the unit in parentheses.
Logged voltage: 275 (mV)
